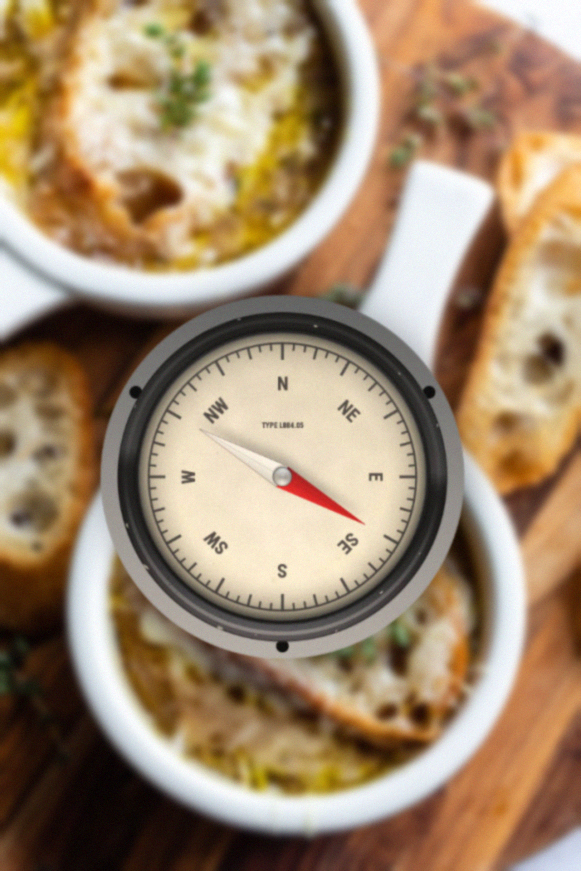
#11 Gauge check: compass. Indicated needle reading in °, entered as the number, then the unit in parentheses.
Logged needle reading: 120 (°)
